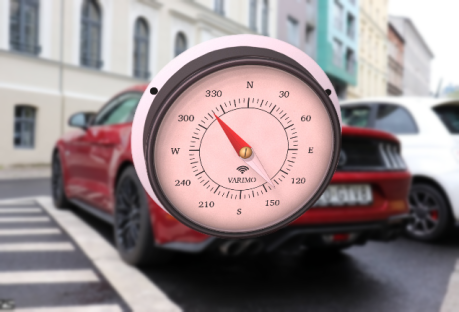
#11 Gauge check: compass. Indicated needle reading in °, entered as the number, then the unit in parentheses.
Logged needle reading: 320 (°)
